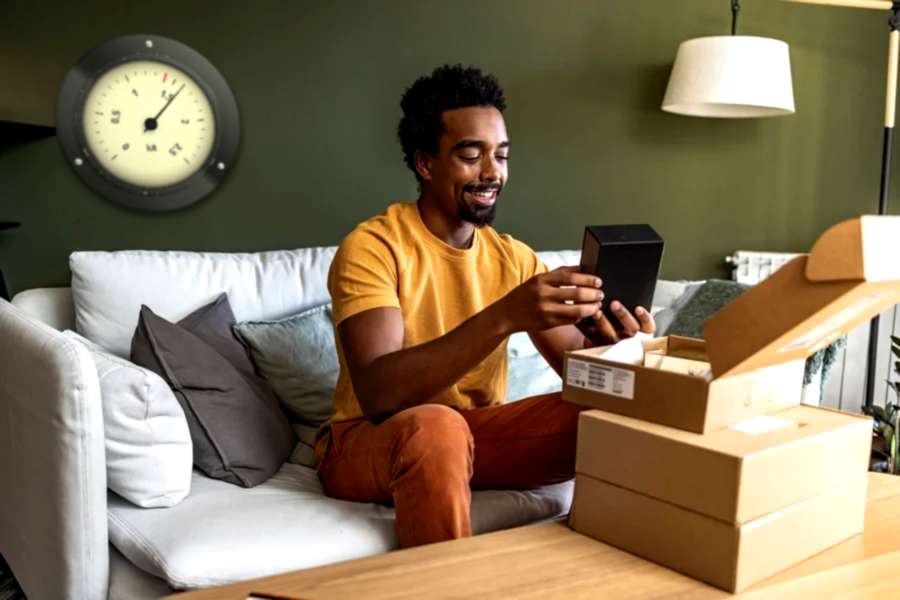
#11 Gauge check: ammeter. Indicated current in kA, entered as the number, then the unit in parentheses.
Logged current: 1.6 (kA)
